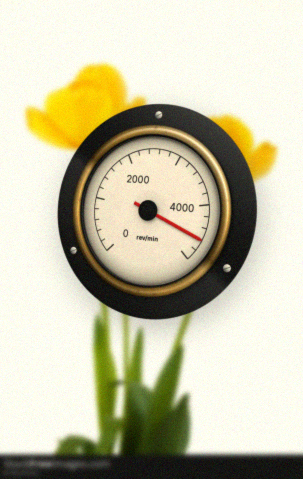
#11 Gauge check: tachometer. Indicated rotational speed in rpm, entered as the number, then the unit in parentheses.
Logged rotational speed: 4600 (rpm)
